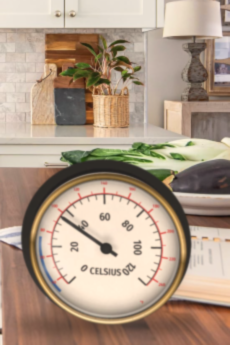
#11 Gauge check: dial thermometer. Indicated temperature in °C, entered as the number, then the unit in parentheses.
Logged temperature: 36 (°C)
